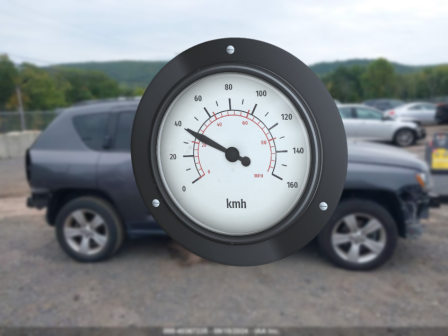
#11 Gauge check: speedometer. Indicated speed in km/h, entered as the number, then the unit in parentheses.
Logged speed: 40 (km/h)
